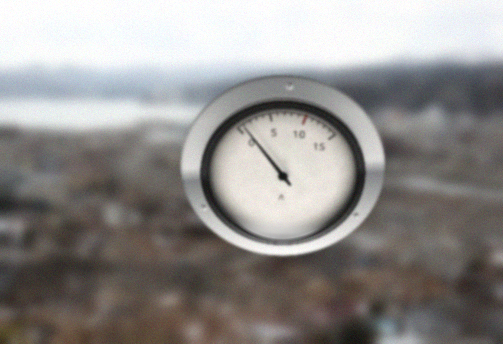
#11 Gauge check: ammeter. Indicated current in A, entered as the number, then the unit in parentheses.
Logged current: 1 (A)
